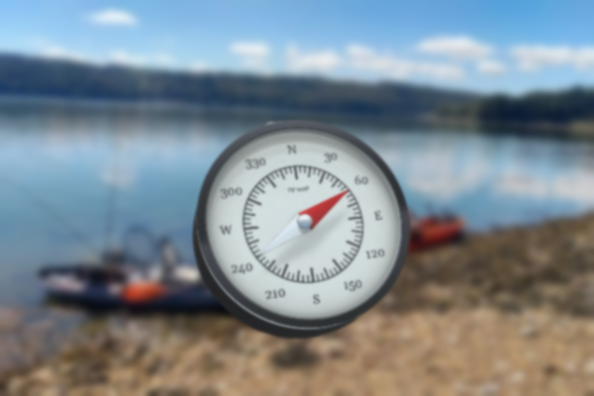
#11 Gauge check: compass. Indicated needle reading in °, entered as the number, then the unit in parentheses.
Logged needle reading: 60 (°)
